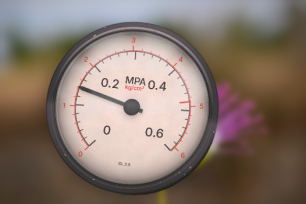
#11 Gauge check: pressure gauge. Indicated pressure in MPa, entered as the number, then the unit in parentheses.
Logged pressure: 0.14 (MPa)
